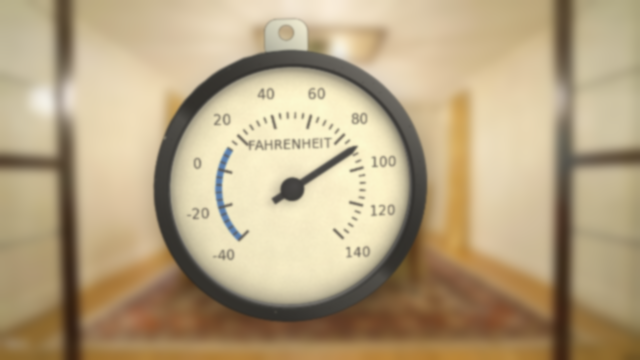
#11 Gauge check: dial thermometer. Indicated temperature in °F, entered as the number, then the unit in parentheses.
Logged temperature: 88 (°F)
